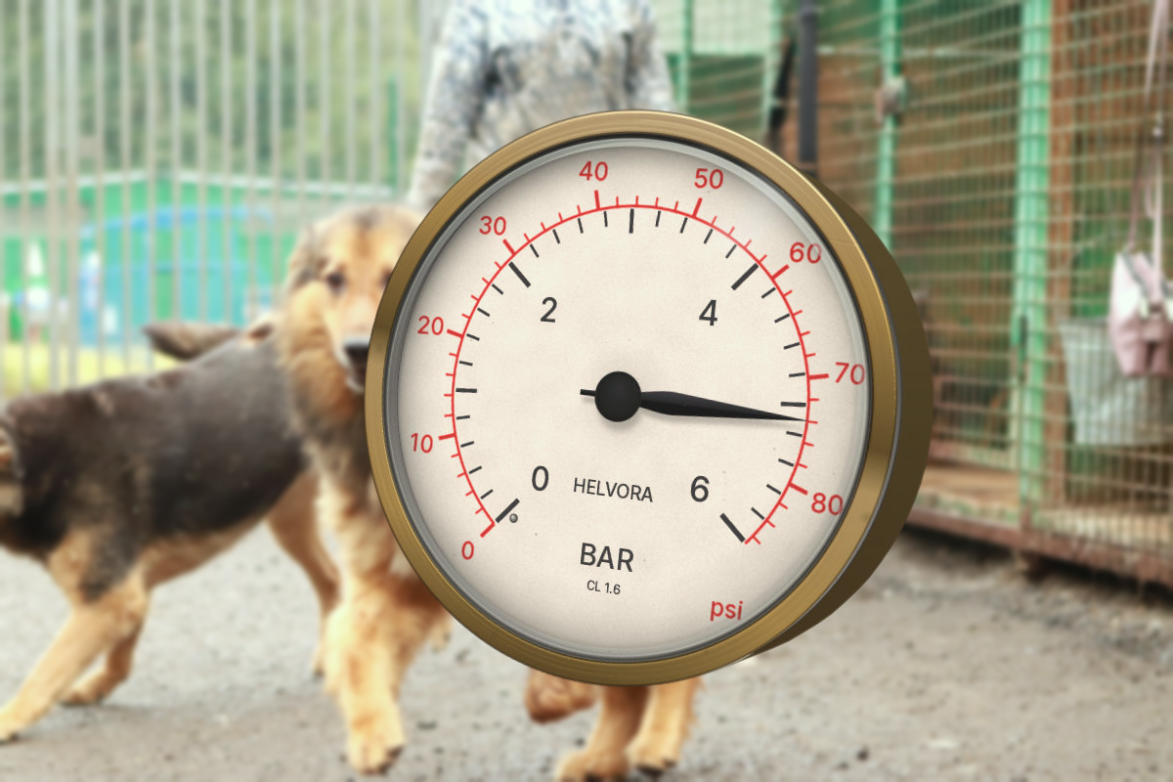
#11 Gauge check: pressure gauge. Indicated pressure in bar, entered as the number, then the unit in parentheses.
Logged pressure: 5.1 (bar)
